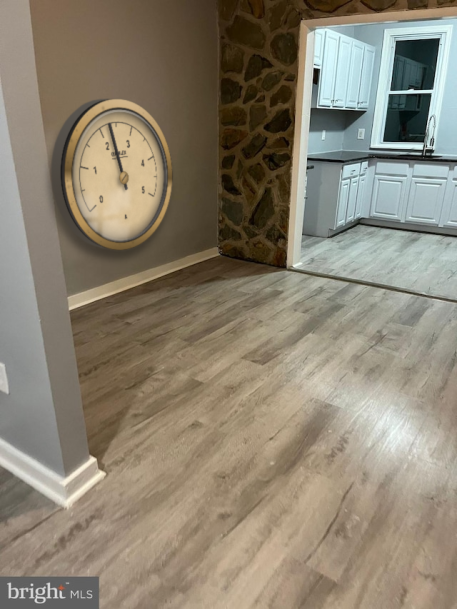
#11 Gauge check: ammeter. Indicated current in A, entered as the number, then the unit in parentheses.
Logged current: 2.25 (A)
